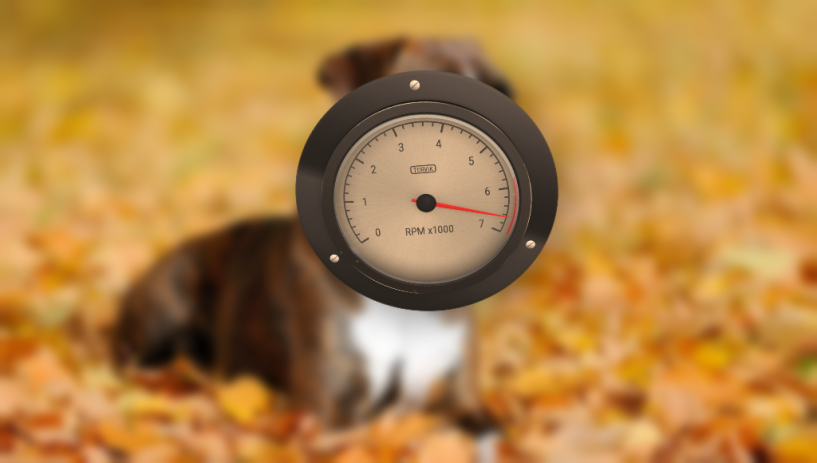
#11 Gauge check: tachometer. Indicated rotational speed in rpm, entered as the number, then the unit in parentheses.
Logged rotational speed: 6600 (rpm)
